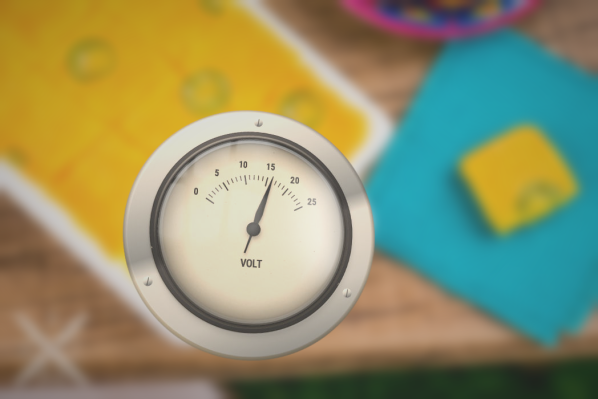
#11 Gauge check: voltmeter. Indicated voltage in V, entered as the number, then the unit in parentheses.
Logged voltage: 16 (V)
